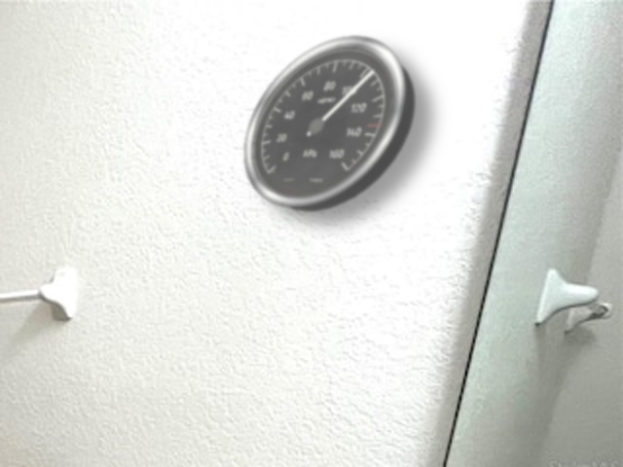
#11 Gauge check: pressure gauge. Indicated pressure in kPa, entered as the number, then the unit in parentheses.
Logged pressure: 105 (kPa)
